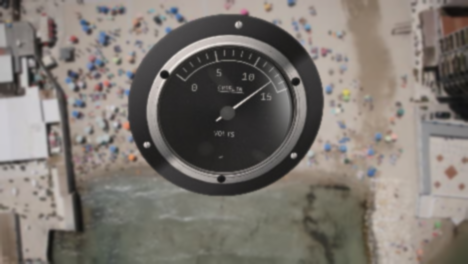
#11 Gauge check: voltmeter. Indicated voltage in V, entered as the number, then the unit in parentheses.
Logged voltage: 13 (V)
